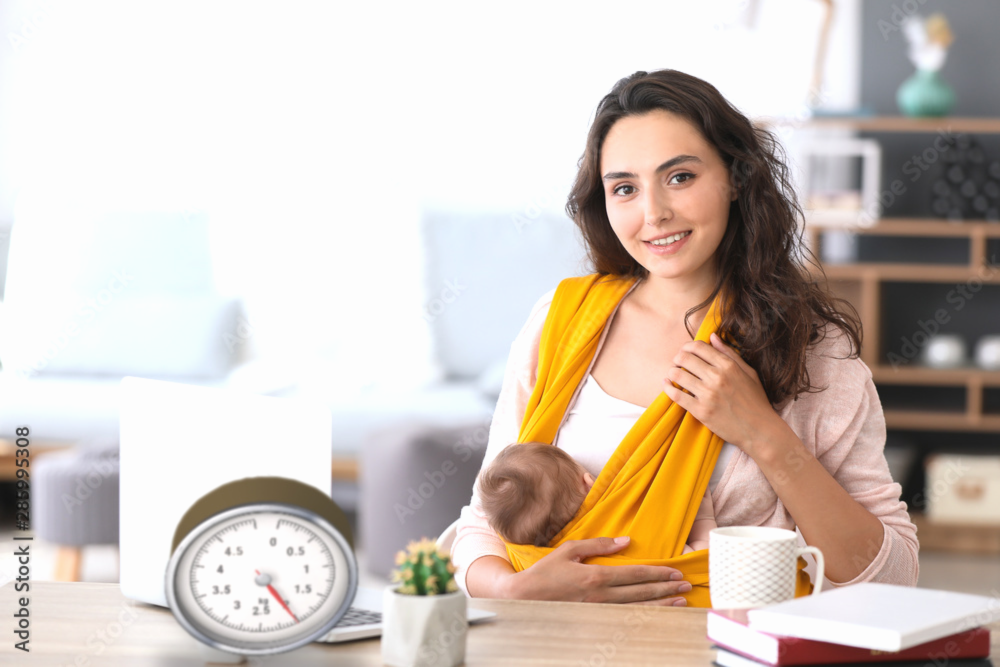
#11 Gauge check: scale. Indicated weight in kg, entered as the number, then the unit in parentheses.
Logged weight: 2 (kg)
